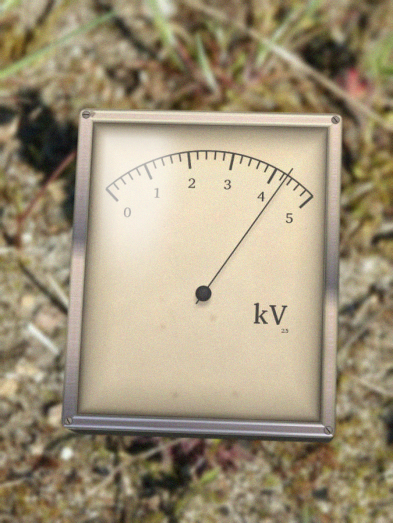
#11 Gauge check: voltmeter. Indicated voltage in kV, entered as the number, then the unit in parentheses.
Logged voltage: 4.3 (kV)
